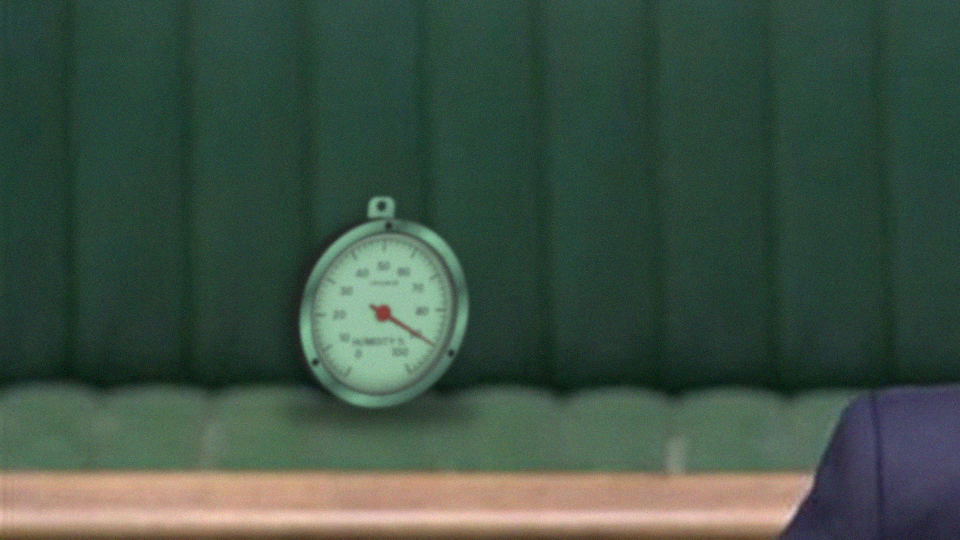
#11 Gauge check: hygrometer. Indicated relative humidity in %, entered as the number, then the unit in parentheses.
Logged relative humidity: 90 (%)
